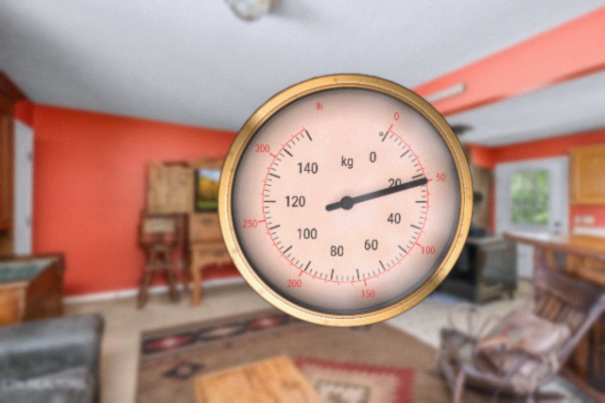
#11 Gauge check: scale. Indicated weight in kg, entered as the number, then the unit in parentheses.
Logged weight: 22 (kg)
